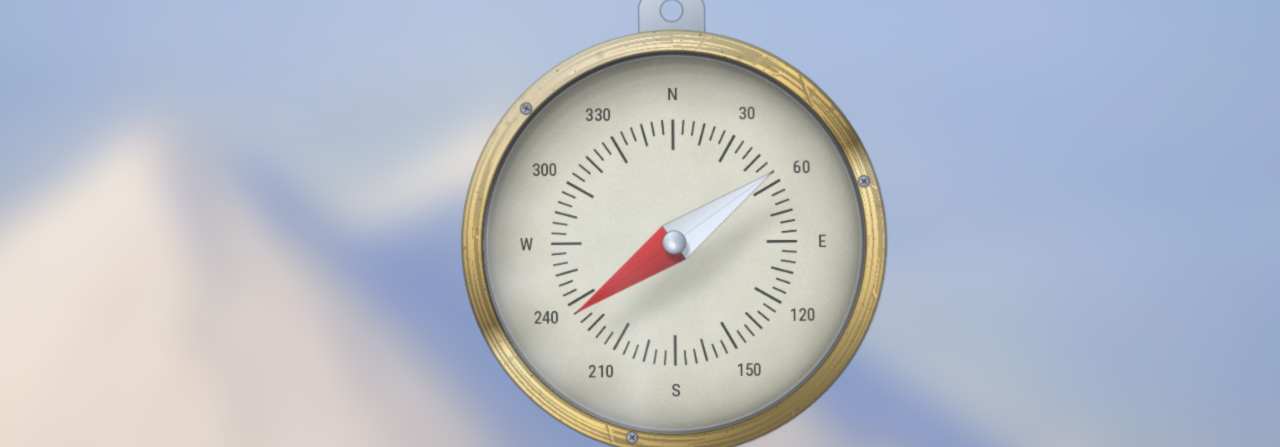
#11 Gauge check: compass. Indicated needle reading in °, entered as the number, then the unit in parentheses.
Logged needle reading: 235 (°)
